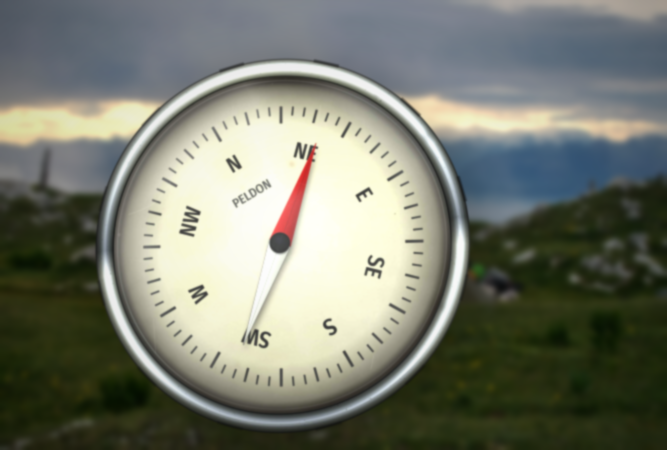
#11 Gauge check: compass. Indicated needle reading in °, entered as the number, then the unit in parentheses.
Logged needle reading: 50 (°)
